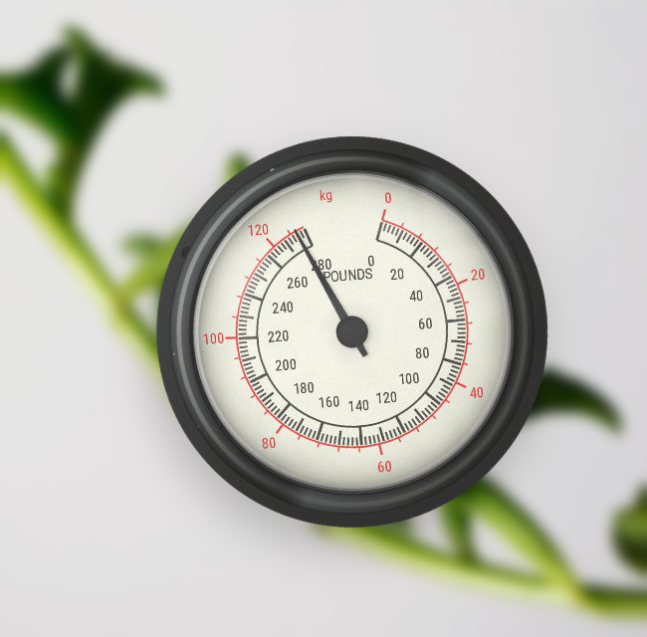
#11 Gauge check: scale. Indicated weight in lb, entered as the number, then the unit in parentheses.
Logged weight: 276 (lb)
